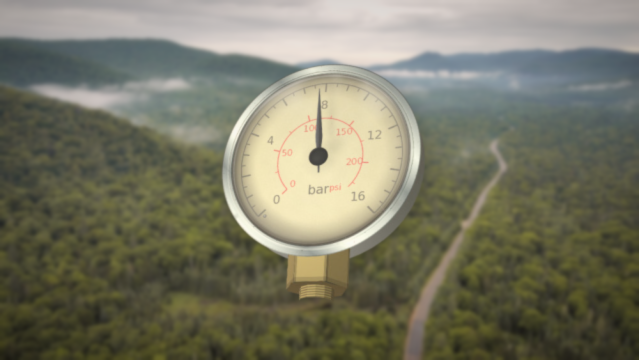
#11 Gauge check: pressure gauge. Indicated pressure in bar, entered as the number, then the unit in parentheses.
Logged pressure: 7.75 (bar)
